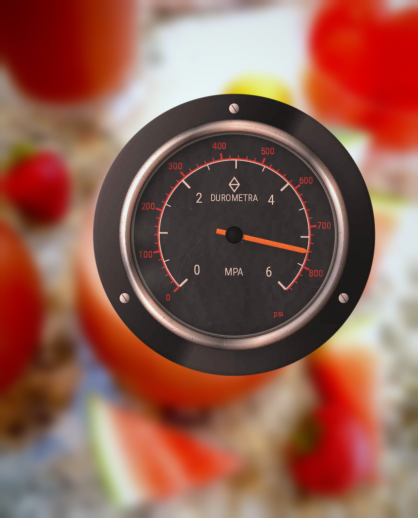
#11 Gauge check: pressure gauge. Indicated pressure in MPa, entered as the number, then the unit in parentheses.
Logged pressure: 5.25 (MPa)
